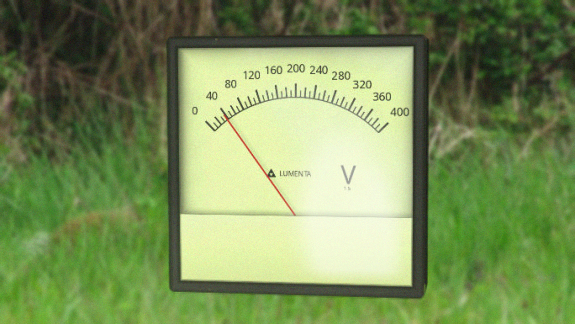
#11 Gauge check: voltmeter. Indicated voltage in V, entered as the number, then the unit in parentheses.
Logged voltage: 40 (V)
